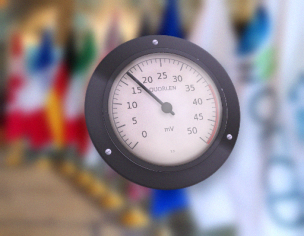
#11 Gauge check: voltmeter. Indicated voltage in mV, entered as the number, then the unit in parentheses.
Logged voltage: 17 (mV)
